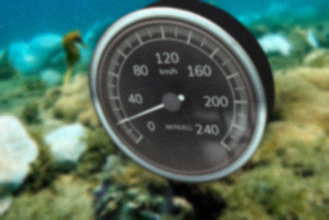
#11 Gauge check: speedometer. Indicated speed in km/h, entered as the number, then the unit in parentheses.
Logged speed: 20 (km/h)
